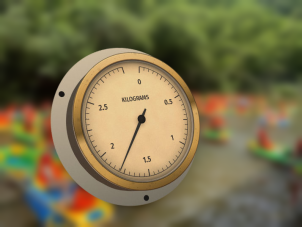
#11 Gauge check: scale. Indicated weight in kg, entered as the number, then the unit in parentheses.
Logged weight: 1.8 (kg)
